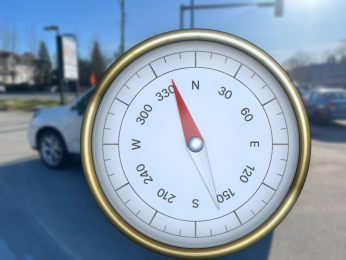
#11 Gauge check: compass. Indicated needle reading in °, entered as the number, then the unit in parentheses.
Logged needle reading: 340 (°)
